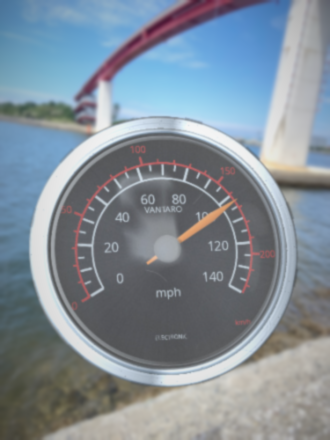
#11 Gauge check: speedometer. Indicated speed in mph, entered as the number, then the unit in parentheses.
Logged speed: 102.5 (mph)
